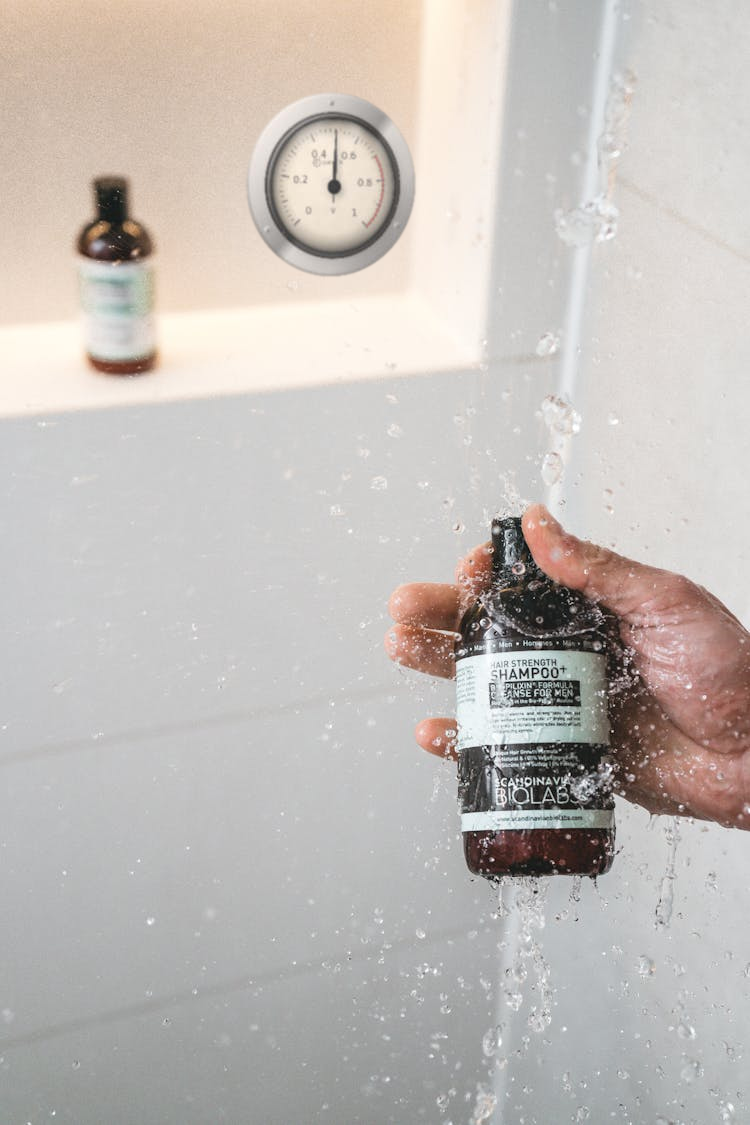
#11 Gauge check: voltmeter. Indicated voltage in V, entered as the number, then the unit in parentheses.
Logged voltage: 0.5 (V)
